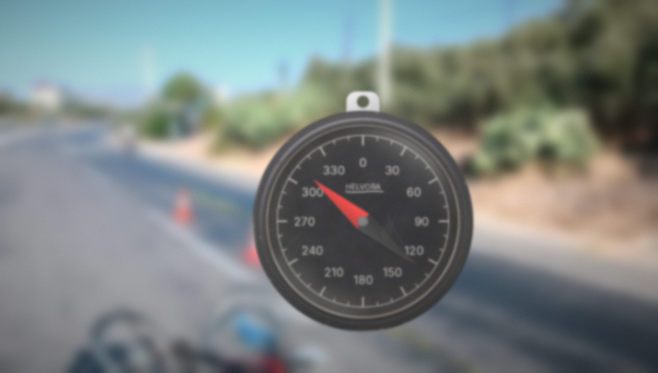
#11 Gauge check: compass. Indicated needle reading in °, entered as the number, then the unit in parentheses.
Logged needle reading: 310 (°)
